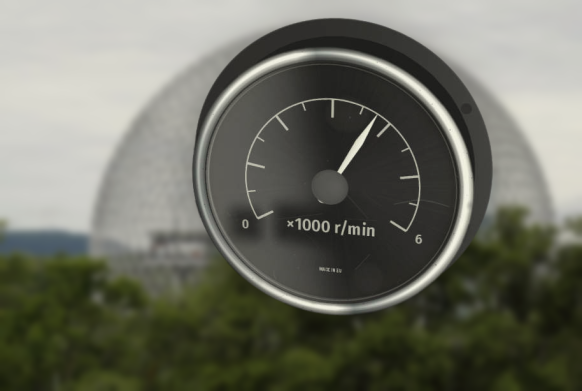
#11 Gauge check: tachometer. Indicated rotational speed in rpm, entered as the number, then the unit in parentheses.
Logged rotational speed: 3750 (rpm)
